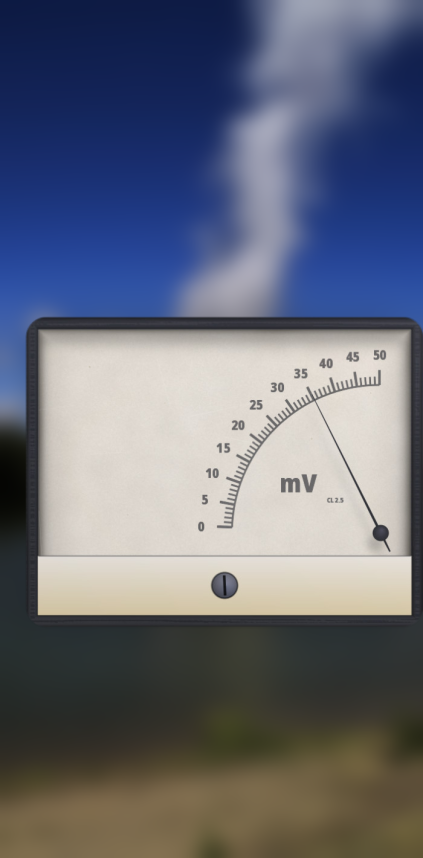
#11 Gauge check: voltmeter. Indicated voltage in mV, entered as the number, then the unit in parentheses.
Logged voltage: 35 (mV)
